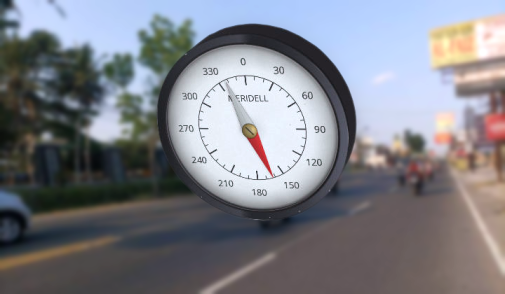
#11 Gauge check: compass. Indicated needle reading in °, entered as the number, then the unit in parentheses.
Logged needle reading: 160 (°)
